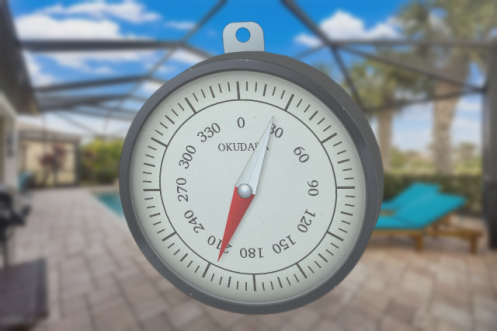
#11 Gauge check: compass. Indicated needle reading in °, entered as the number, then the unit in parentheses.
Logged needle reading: 205 (°)
